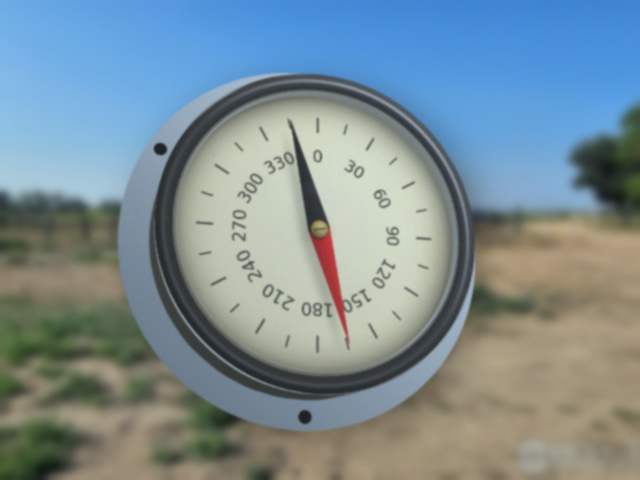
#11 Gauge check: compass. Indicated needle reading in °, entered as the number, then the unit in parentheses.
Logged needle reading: 165 (°)
